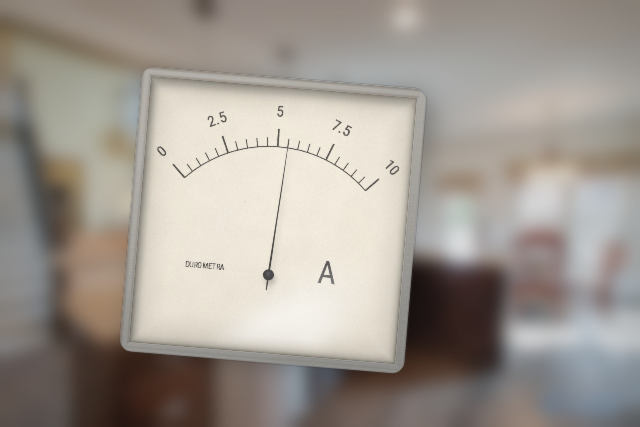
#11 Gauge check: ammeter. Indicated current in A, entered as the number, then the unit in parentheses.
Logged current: 5.5 (A)
